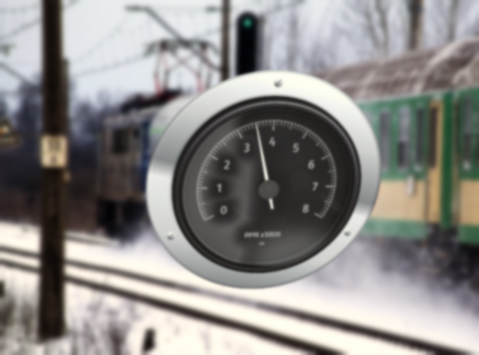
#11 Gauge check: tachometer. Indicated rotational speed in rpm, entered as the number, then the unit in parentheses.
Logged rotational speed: 3500 (rpm)
